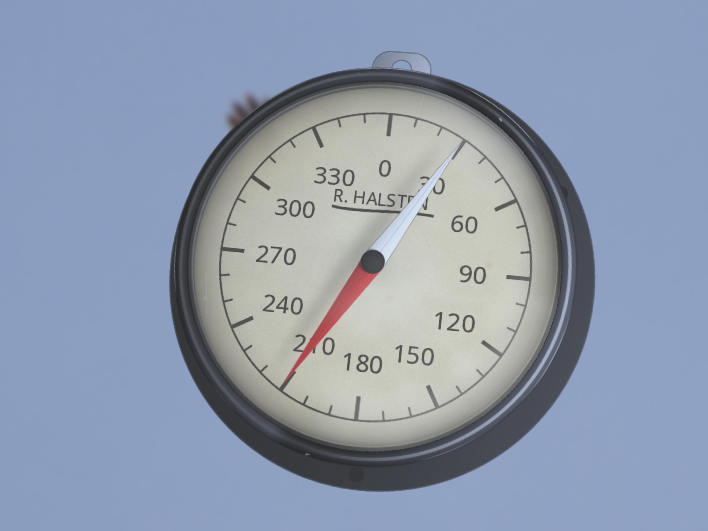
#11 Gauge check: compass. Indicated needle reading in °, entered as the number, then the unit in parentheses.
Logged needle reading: 210 (°)
